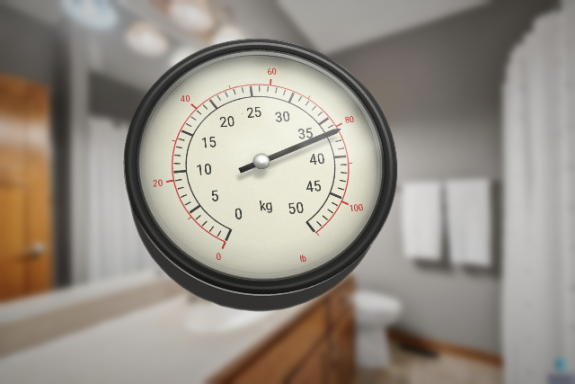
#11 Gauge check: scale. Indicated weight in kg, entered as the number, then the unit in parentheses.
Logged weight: 37 (kg)
